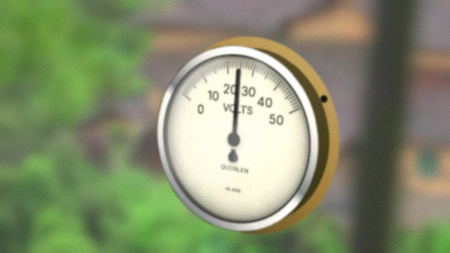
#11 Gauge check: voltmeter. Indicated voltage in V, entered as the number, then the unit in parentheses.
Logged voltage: 25 (V)
